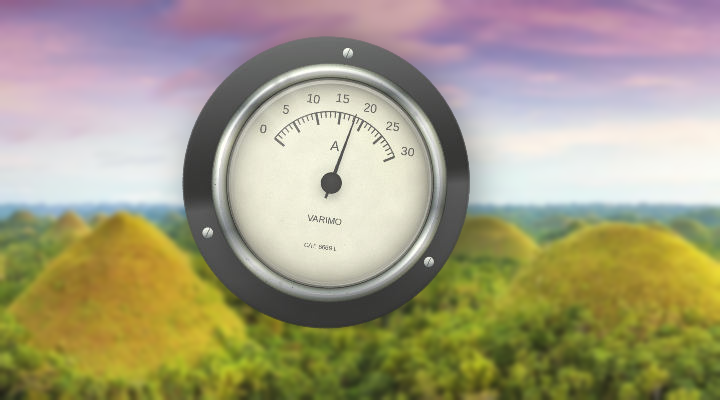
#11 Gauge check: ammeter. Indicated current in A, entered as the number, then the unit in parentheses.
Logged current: 18 (A)
